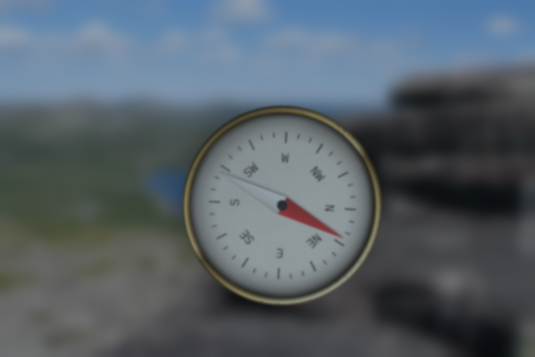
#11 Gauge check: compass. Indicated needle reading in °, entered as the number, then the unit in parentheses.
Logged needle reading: 25 (°)
